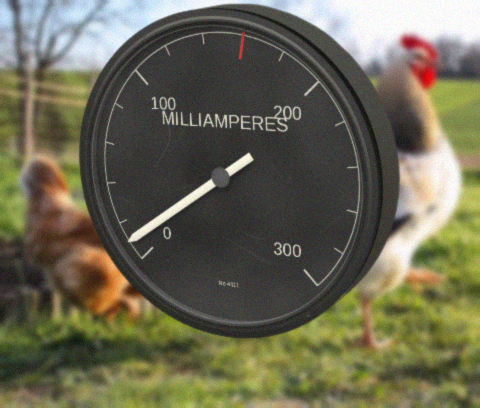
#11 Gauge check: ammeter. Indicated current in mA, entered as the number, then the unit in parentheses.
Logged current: 10 (mA)
